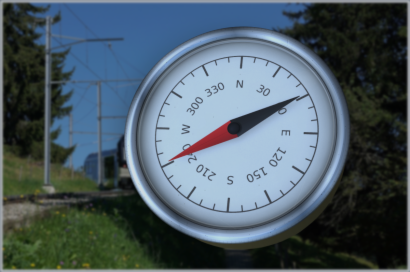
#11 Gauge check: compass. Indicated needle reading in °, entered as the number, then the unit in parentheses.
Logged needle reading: 240 (°)
